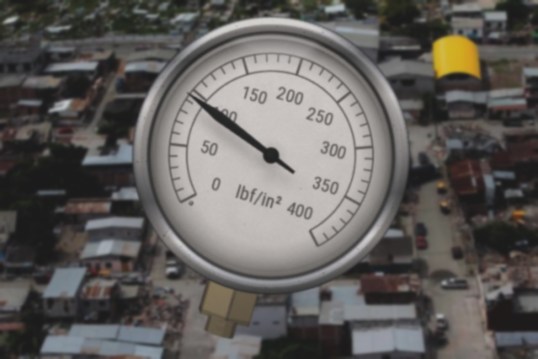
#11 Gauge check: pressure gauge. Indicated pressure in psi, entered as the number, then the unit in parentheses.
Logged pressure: 95 (psi)
